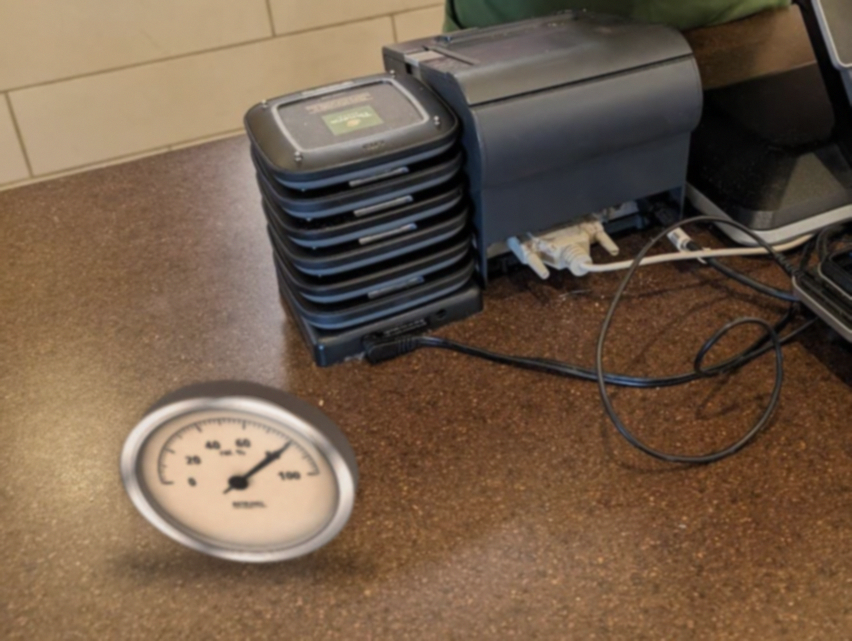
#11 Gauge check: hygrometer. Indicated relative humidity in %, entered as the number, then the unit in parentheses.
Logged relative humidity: 80 (%)
